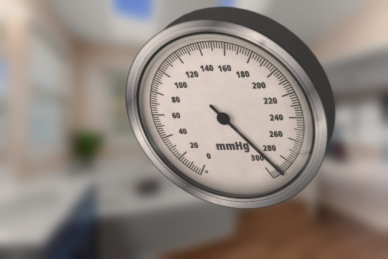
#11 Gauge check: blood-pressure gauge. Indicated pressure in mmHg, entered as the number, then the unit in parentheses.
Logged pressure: 290 (mmHg)
